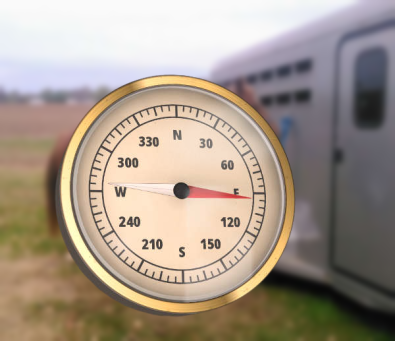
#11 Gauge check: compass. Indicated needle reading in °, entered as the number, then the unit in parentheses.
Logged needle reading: 95 (°)
